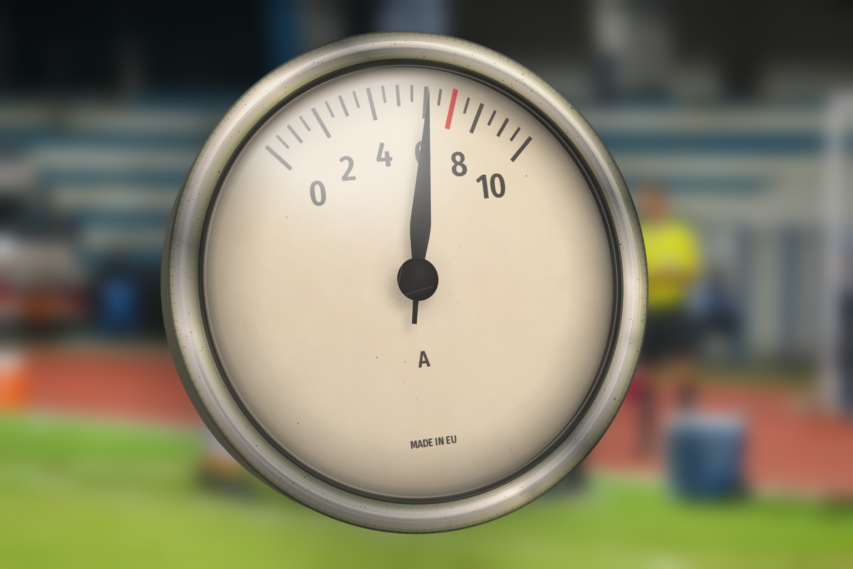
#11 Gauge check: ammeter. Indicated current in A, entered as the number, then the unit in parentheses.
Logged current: 6 (A)
